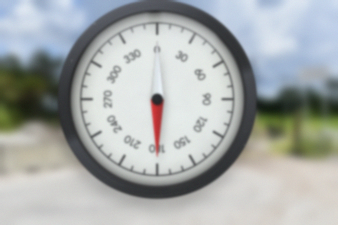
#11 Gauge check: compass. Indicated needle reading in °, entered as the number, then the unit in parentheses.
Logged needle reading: 180 (°)
